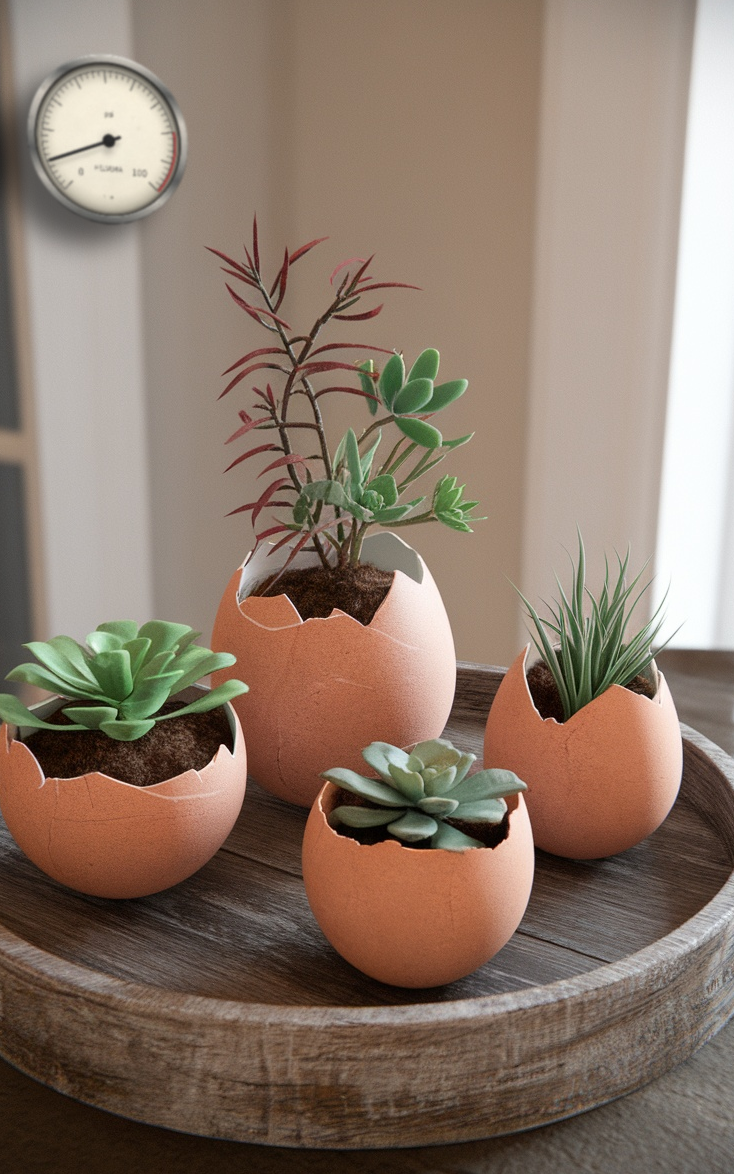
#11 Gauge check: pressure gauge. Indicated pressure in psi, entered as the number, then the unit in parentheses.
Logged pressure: 10 (psi)
